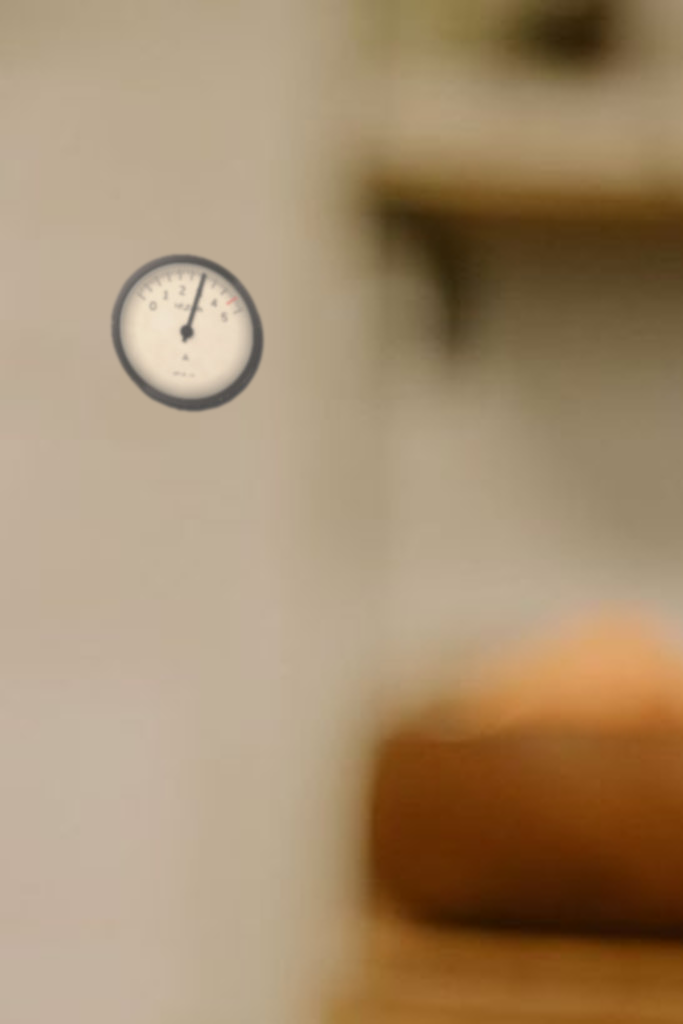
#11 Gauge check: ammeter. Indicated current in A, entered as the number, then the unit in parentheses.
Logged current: 3 (A)
